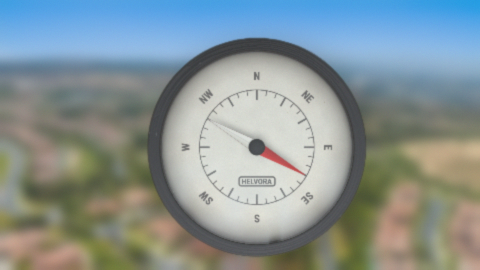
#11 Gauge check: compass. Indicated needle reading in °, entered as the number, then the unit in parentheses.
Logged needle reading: 120 (°)
